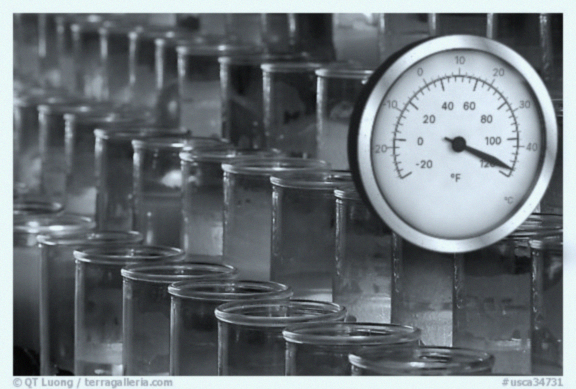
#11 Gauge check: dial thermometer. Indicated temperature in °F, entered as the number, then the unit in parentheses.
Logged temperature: 116 (°F)
